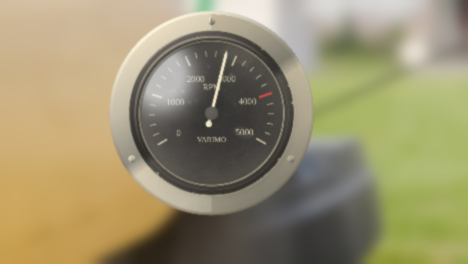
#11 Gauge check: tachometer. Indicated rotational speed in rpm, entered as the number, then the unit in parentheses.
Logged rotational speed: 2800 (rpm)
